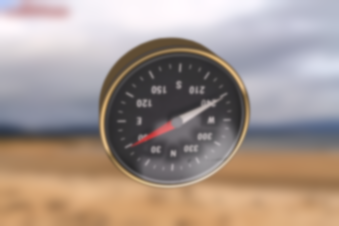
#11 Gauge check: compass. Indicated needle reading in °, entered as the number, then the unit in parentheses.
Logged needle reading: 60 (°)
